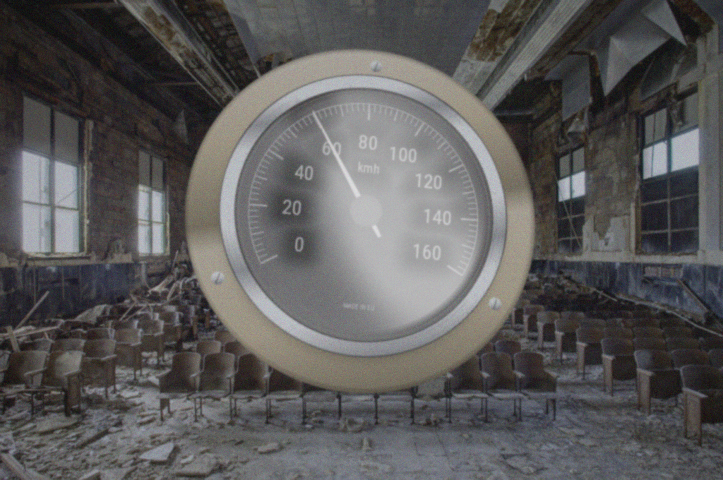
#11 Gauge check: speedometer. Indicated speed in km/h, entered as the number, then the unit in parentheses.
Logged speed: 60 (km/h)
